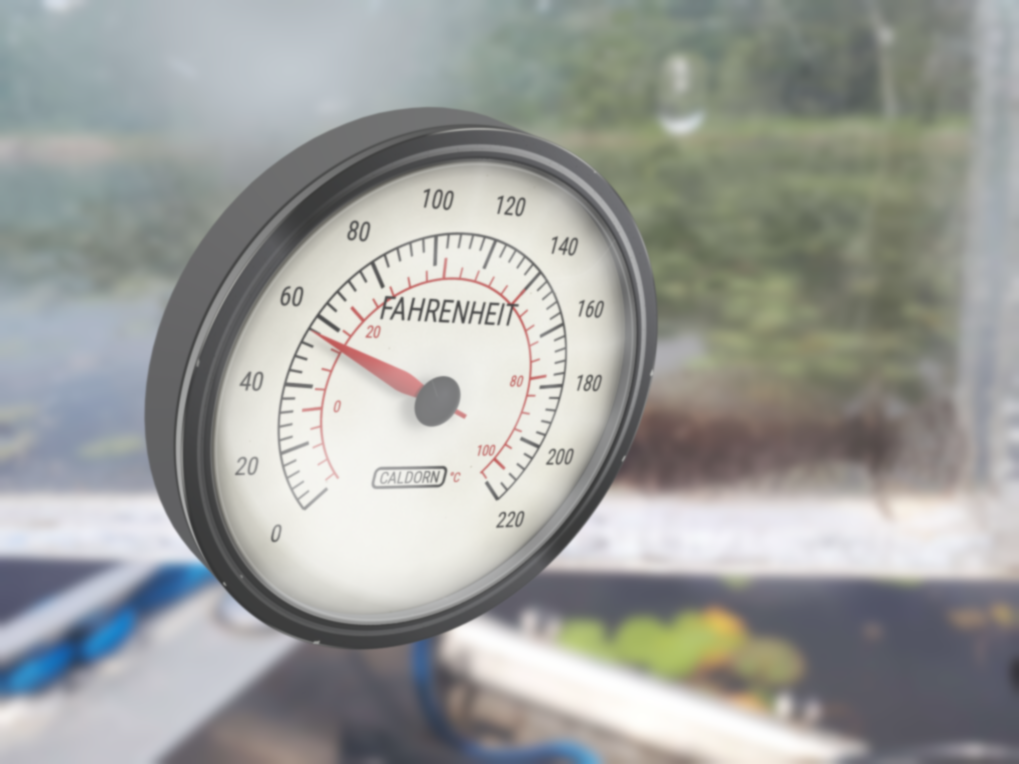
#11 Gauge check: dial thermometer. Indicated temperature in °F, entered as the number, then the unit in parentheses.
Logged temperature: 56 (°F)
